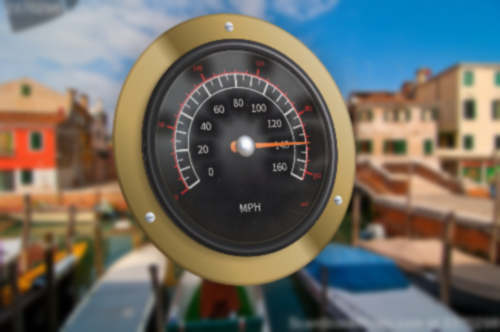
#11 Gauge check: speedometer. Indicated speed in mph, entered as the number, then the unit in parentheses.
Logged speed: 140 (mph)
